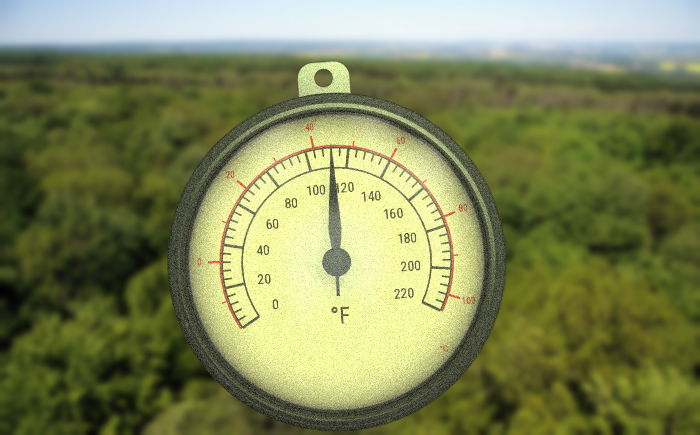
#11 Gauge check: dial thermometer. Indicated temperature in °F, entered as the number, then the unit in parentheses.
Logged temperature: 112 (°F)
